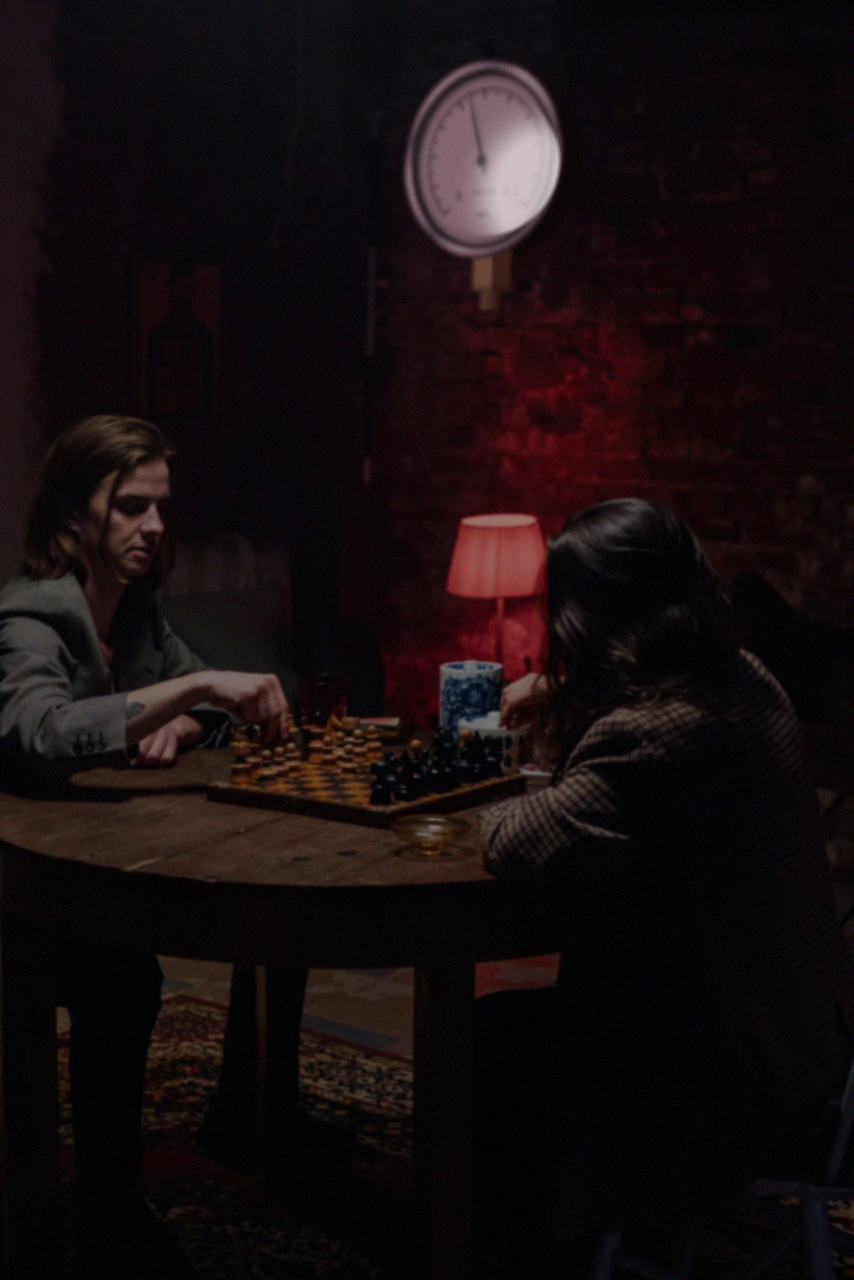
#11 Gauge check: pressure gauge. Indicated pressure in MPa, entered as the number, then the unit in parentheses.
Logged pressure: 0.045 (MPa)
